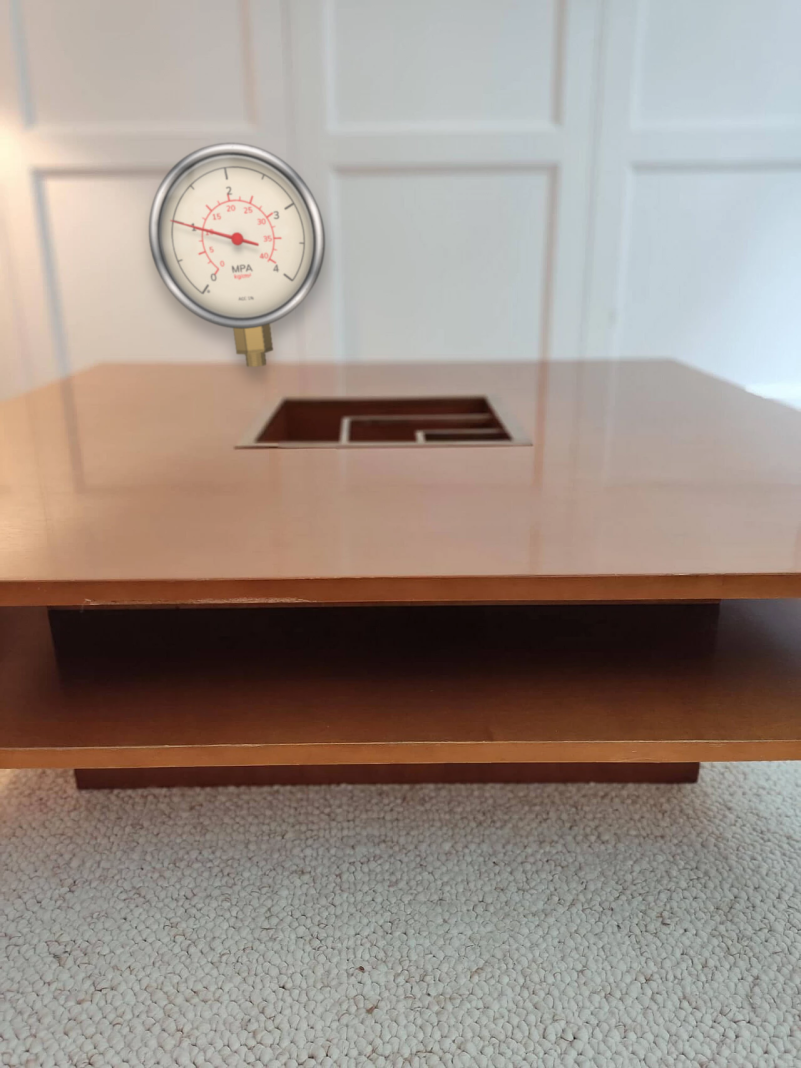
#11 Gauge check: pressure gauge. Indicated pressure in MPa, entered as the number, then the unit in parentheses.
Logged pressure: 1 (MPa)
